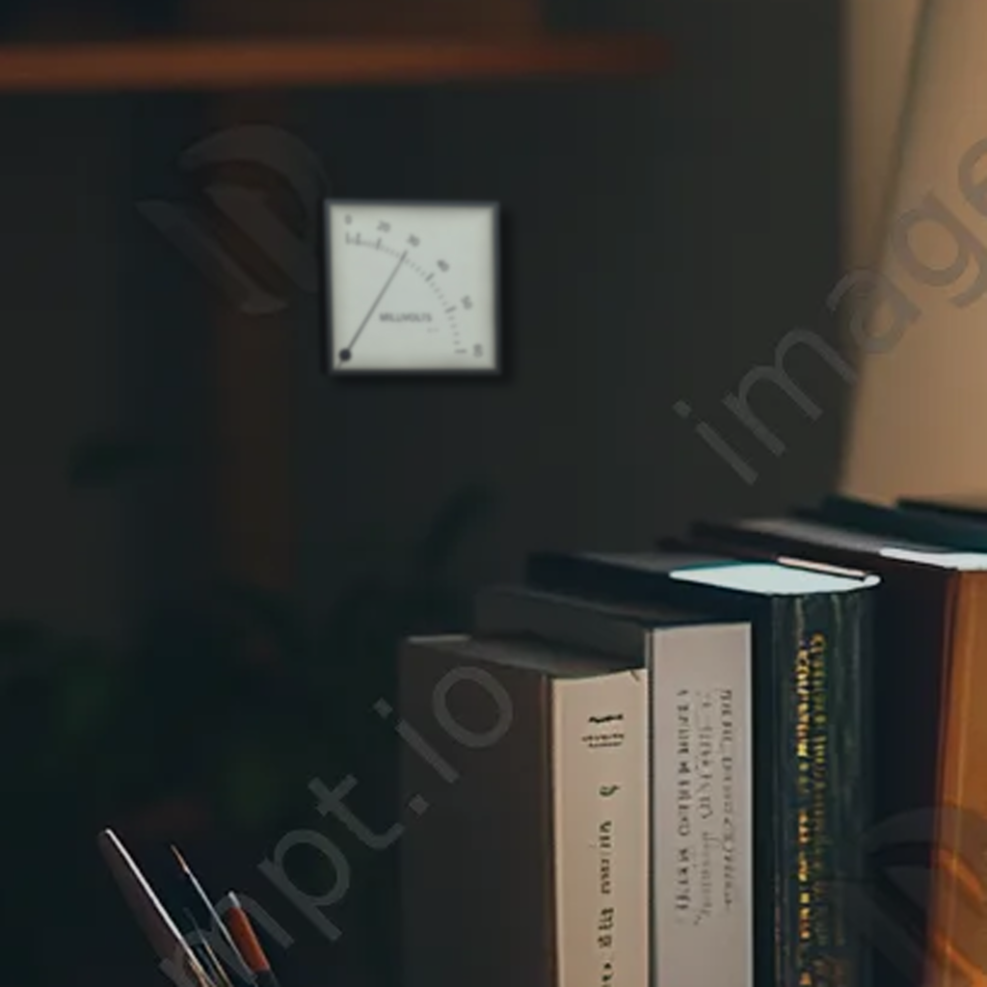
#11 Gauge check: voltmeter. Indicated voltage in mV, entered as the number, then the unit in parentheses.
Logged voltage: 30 (mV)
